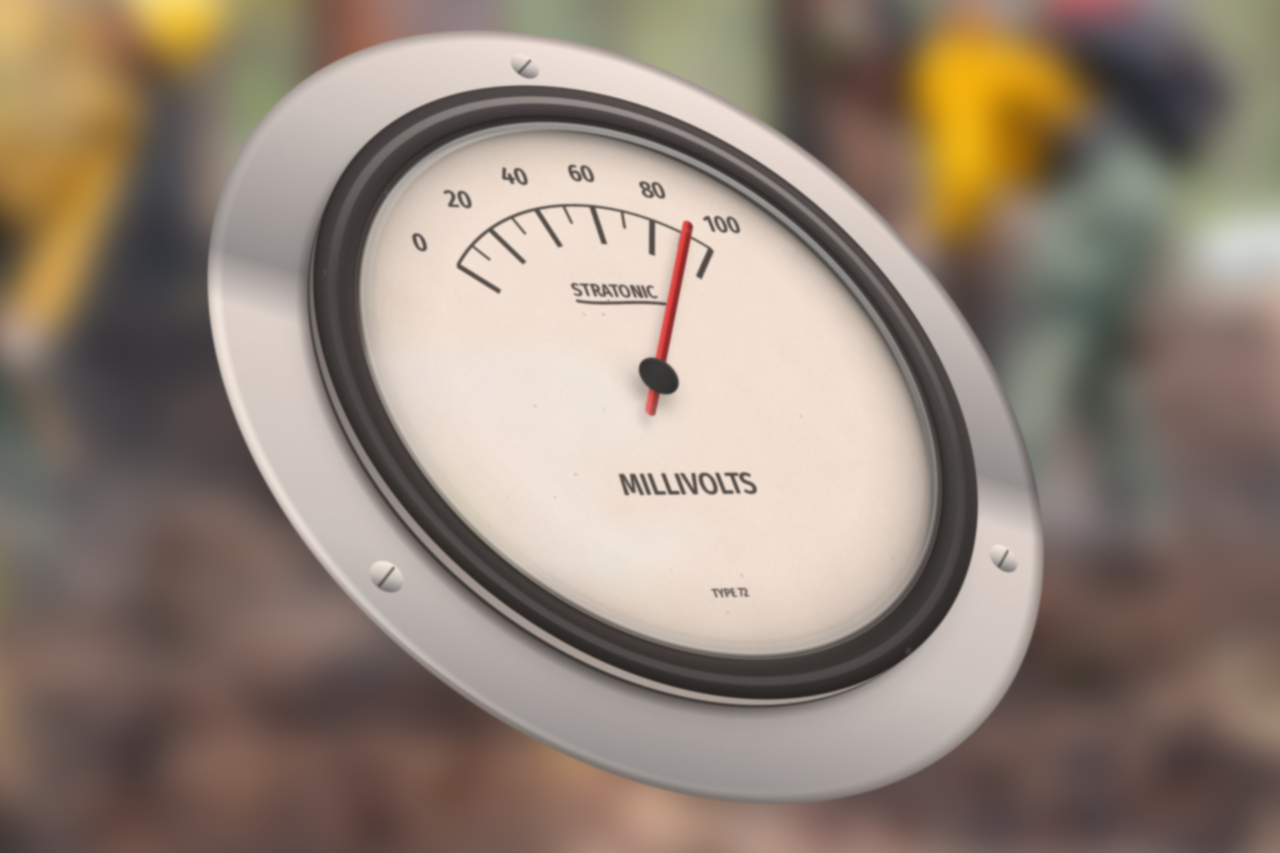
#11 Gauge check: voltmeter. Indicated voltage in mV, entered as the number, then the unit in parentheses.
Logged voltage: 90 (mV)
